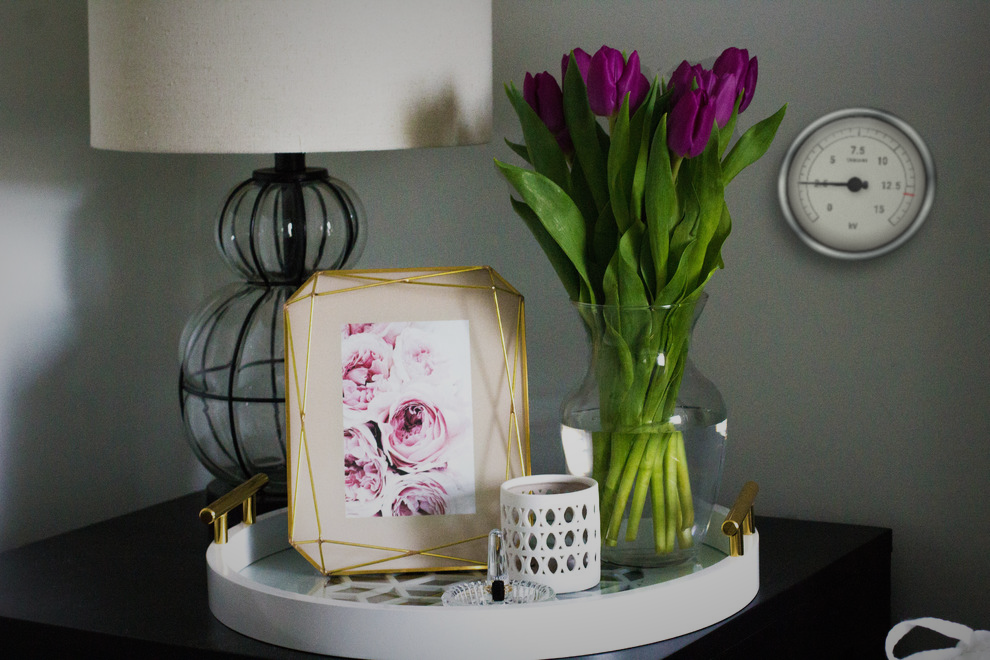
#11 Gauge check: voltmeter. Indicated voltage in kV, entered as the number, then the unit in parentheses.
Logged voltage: 2.5 (kV)
